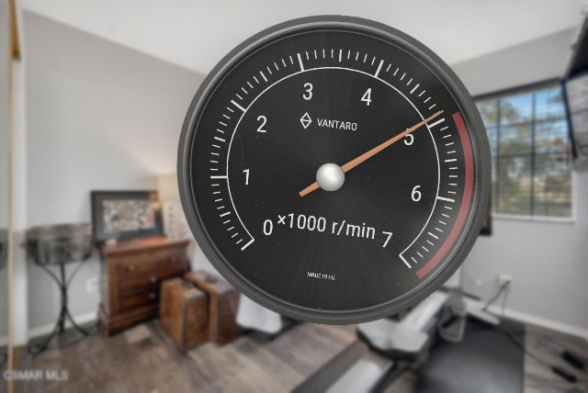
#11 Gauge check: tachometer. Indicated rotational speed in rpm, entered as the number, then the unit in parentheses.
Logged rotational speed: 4900 (rpm)
